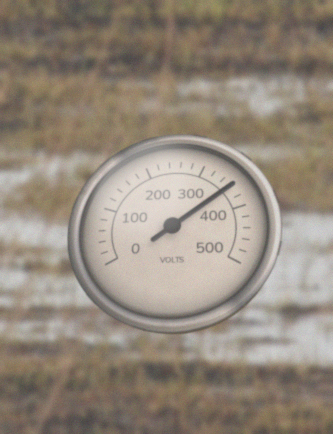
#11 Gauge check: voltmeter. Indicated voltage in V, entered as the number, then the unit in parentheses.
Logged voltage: 360 (V)
